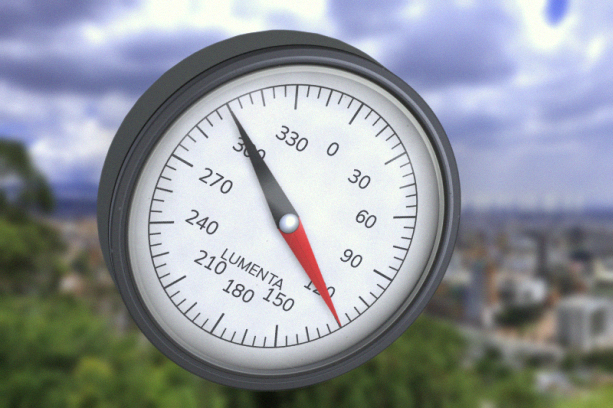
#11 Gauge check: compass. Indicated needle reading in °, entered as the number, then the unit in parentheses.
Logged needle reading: 120 (°)
